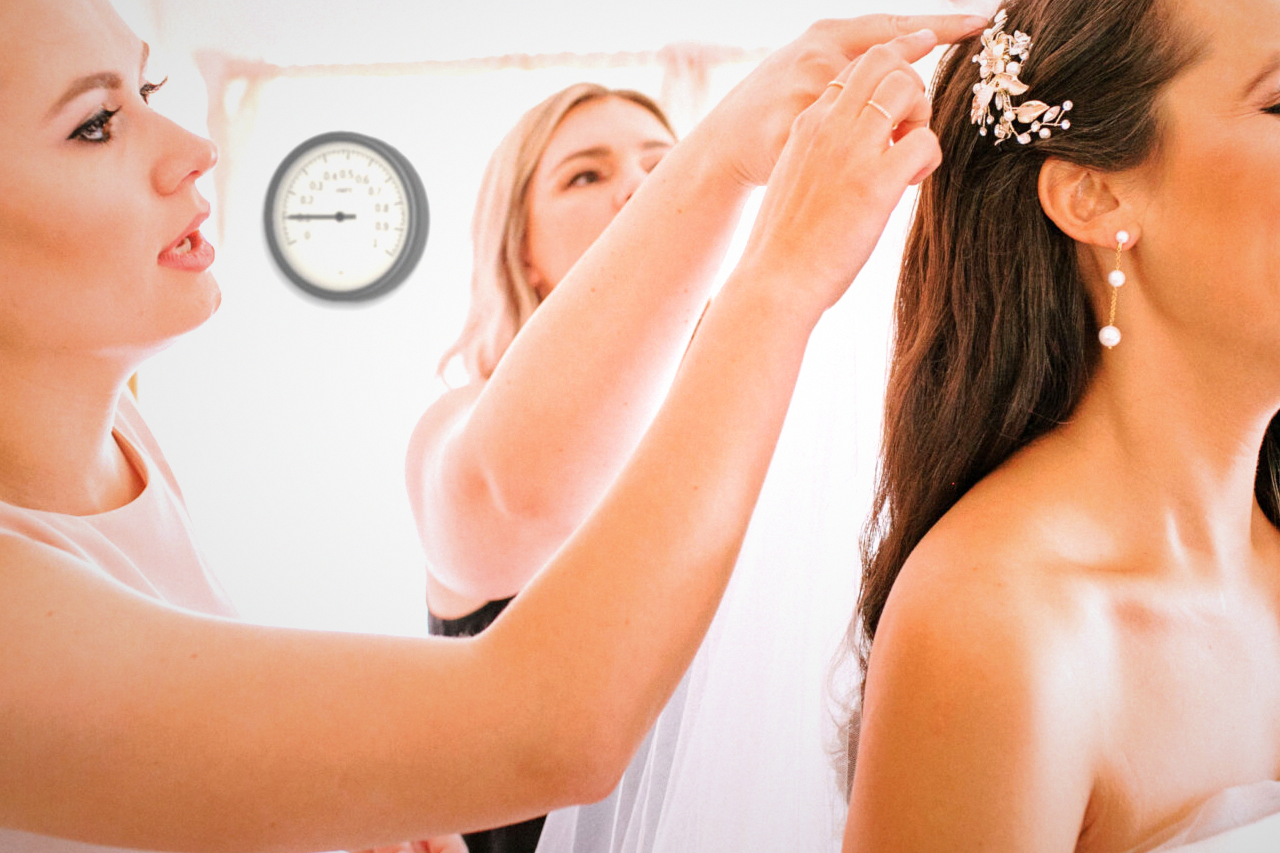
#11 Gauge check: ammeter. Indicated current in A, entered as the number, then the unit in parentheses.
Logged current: 0.1 (A)
